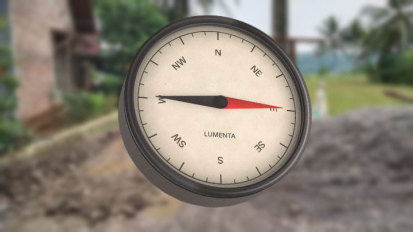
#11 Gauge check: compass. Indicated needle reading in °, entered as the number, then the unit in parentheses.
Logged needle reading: 90 (°)
